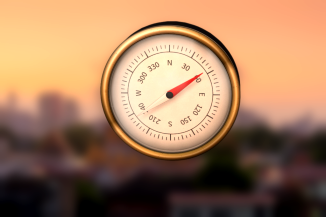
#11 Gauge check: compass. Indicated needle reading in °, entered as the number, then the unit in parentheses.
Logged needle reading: 55 (°)
